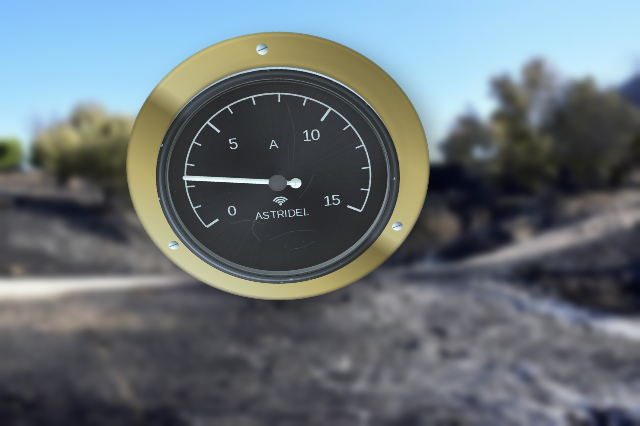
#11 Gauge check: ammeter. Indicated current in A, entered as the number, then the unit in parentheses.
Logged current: 2.5 (A)
